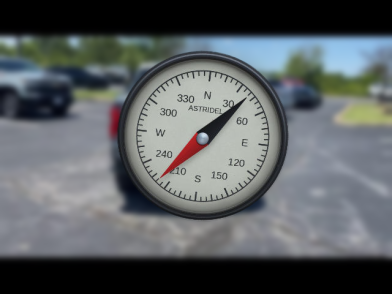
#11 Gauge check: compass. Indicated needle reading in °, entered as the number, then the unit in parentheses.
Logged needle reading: 220 (°)
